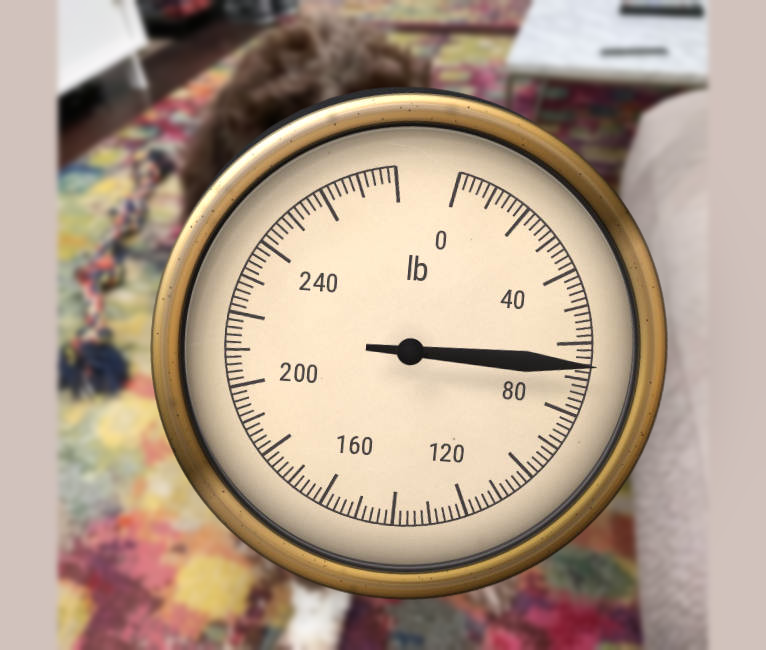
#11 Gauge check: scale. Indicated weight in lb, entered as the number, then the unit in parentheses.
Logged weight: 66 (lb)
